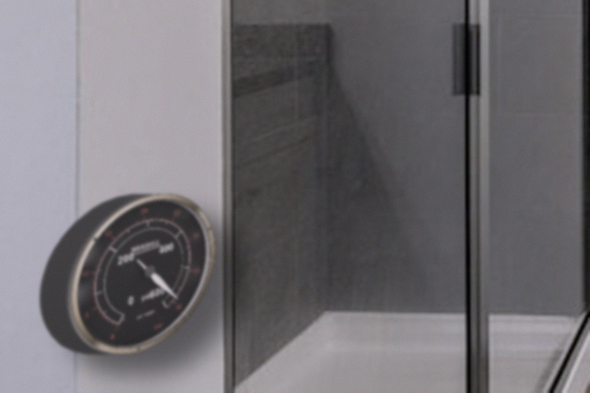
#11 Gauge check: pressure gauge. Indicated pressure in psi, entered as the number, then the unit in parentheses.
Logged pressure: 575 (psi)
